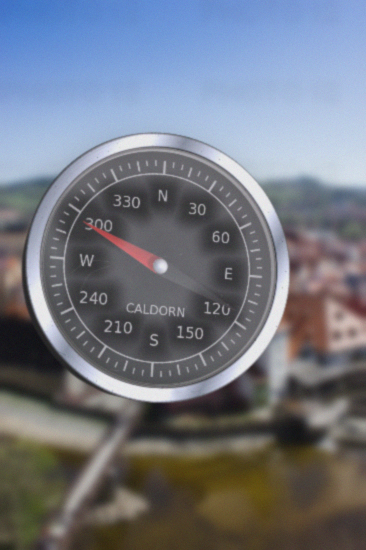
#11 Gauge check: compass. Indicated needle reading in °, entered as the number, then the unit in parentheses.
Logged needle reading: 295 (°)
